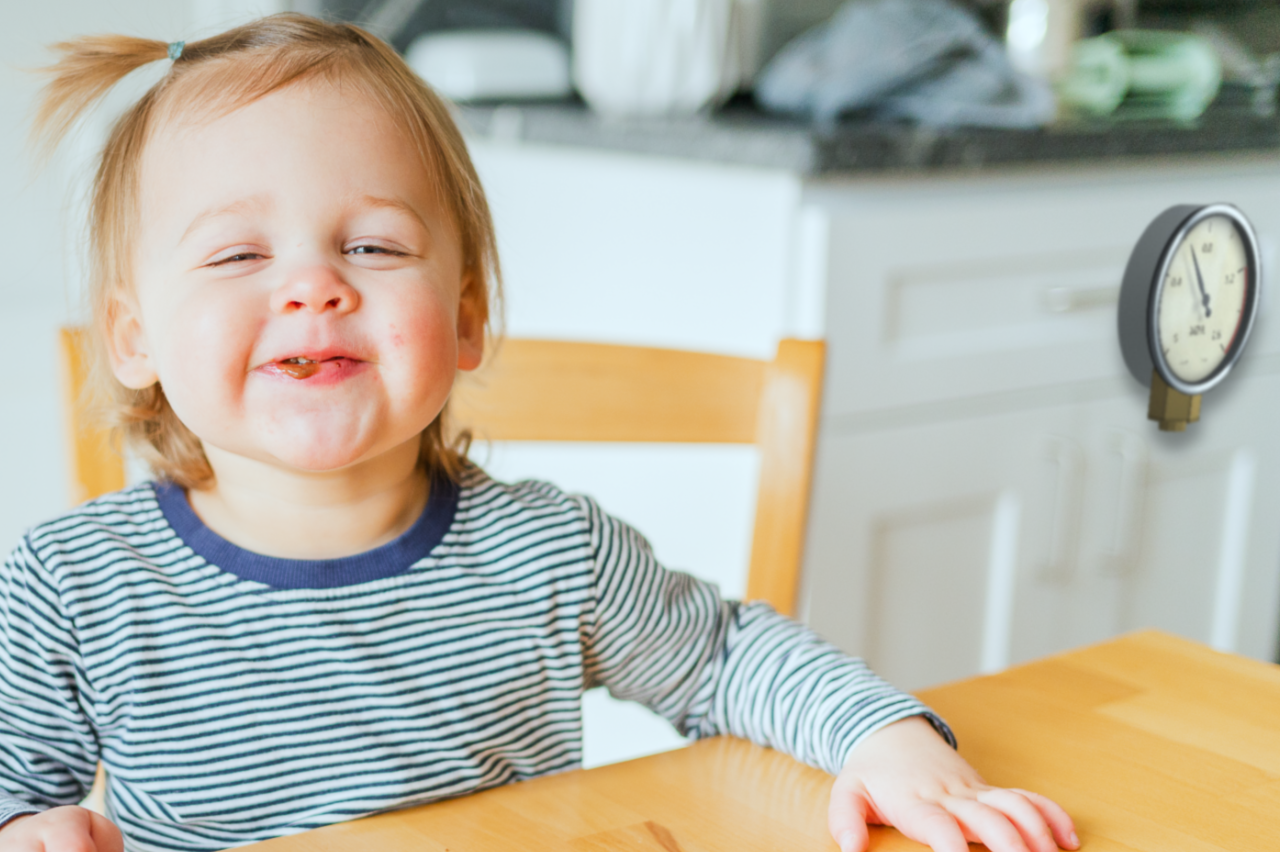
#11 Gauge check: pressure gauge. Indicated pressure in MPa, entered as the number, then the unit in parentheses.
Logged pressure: 0.6 (MPa)
